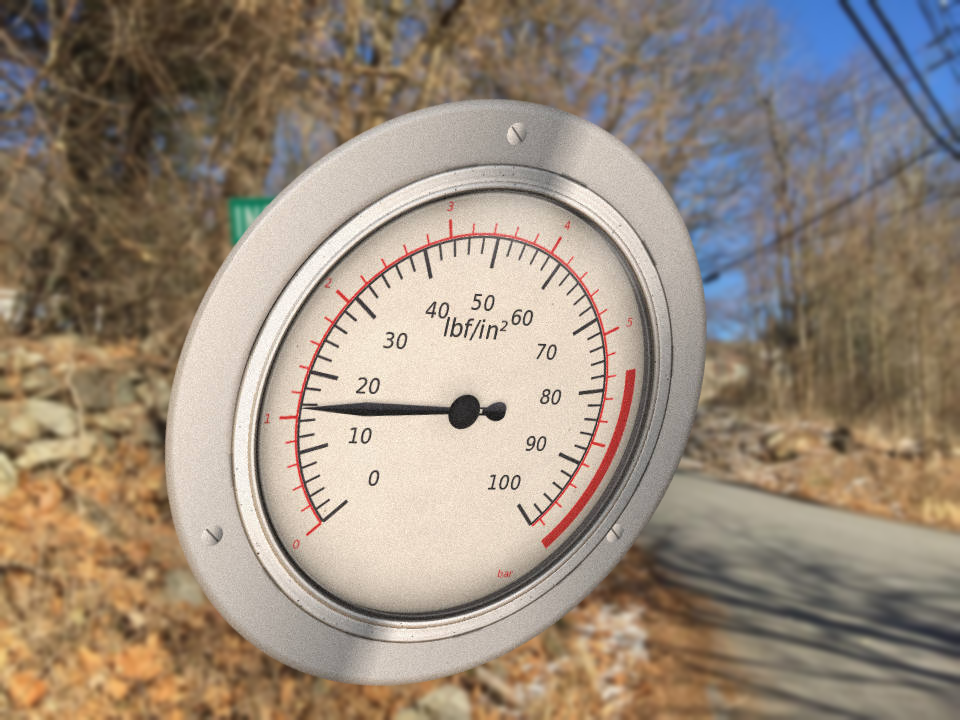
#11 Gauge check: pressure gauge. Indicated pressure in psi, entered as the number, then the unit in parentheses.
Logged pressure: 16 (psi)
